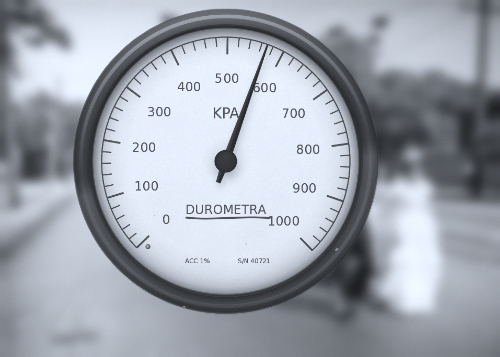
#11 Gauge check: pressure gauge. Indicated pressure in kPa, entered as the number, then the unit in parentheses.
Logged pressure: 570 (kPa)
